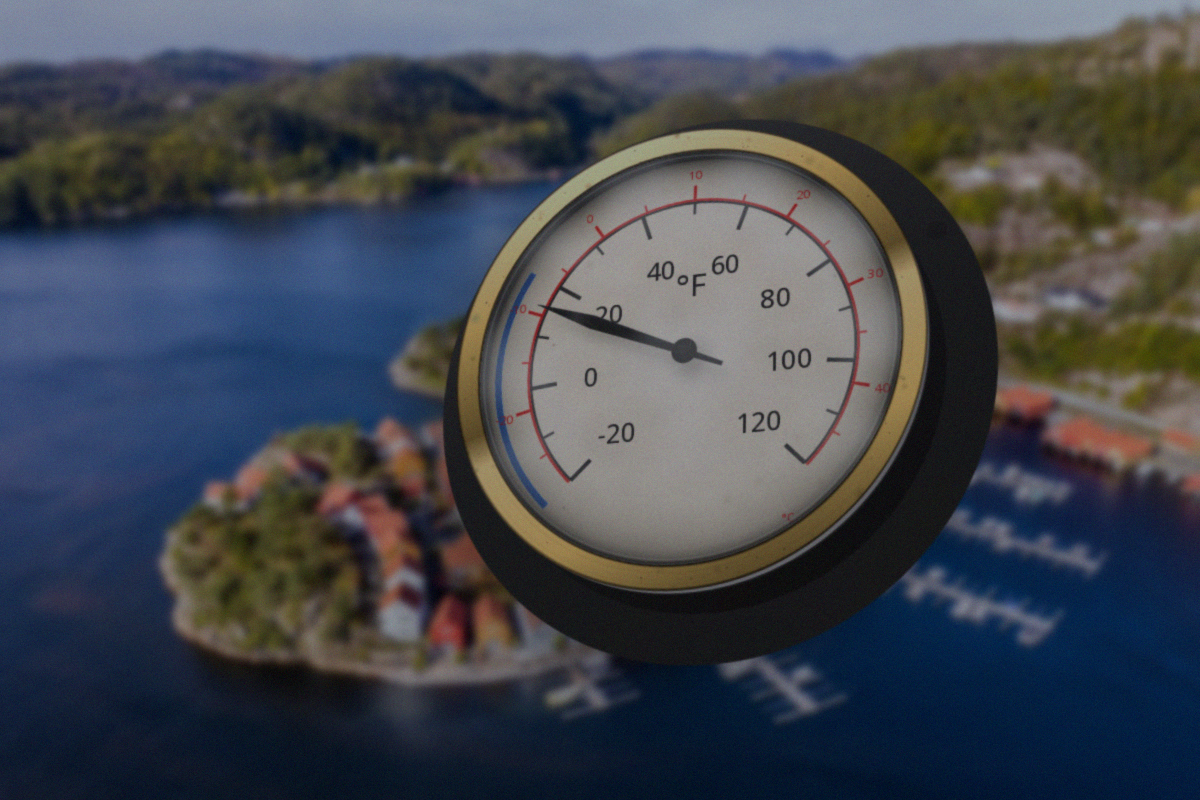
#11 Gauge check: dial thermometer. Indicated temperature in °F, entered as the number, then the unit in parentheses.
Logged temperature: 15 (°F)
